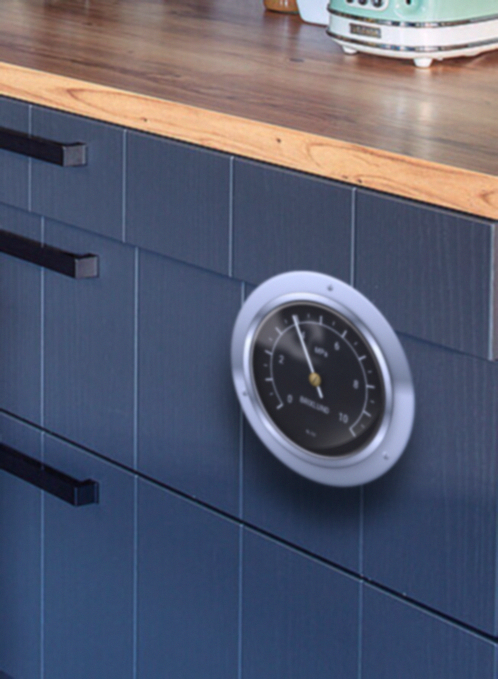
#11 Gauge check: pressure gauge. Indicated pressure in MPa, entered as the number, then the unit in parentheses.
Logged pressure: 4 (MPa)
